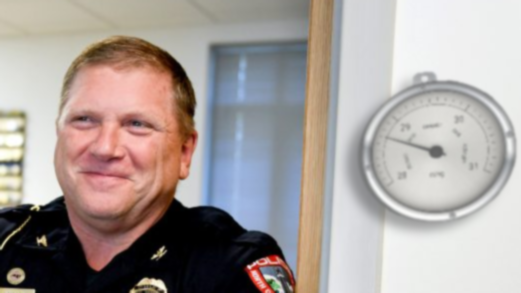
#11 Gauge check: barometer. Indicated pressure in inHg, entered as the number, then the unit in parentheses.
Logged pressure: 28.7 (inHg)
